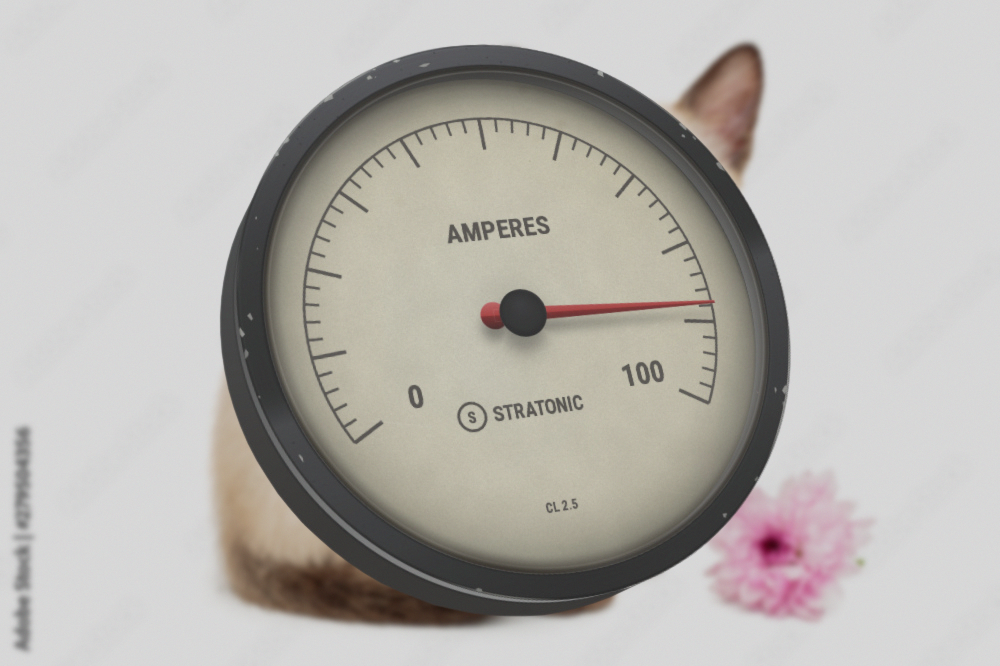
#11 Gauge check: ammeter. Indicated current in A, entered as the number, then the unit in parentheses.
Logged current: 88 (A)
